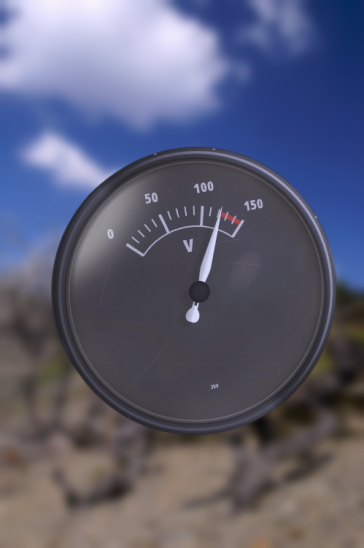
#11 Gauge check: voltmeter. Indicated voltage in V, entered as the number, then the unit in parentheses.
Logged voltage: 120 (V)
